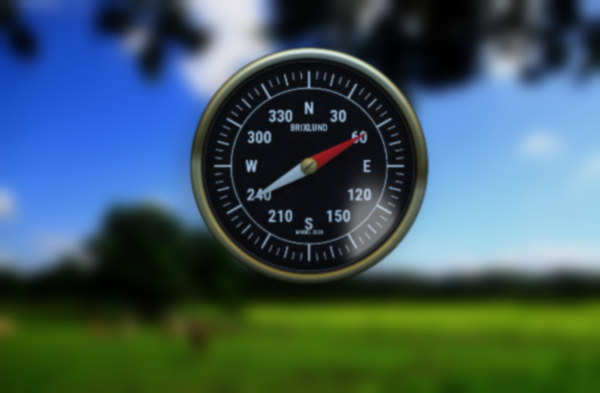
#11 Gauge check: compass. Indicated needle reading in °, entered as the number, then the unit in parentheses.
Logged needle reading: 60 (°)
